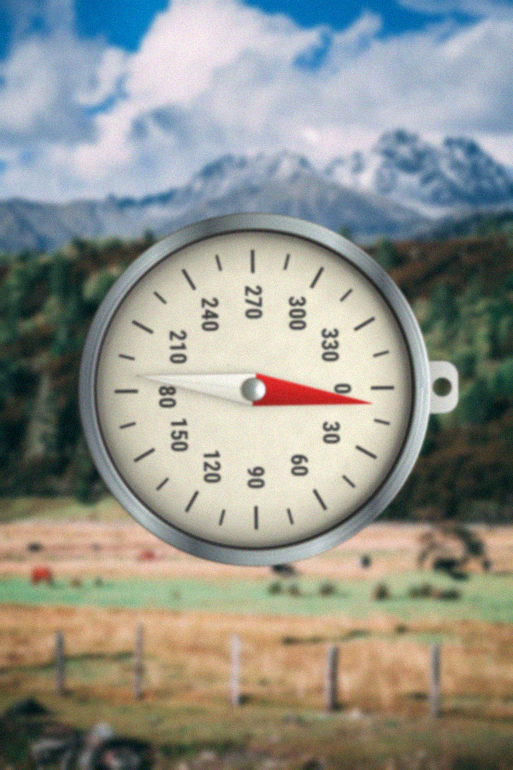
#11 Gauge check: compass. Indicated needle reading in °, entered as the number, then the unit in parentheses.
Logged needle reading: 7.5 (°)
